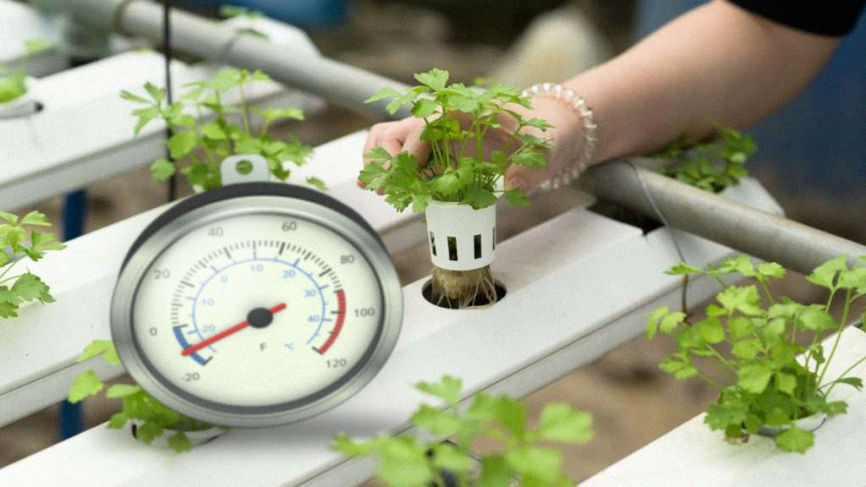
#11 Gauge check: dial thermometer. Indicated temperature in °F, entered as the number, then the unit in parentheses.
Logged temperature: -10 (°F)
